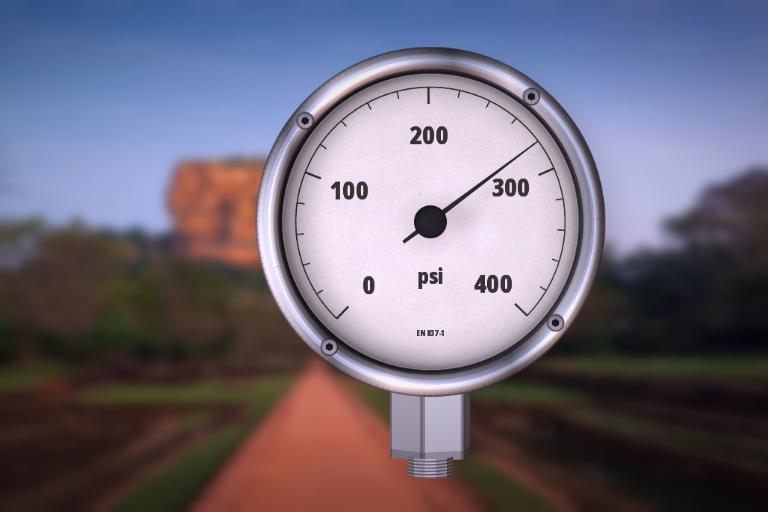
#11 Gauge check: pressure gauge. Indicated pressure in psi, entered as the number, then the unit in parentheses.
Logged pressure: 280 (psi)
